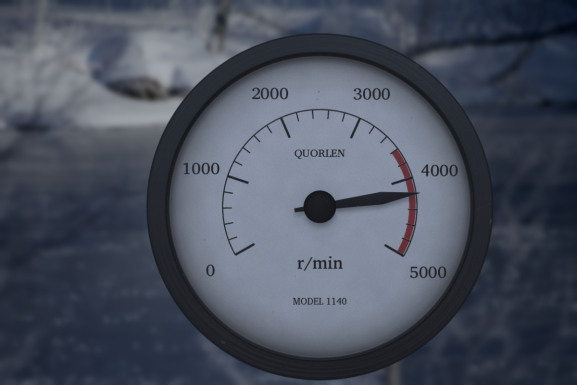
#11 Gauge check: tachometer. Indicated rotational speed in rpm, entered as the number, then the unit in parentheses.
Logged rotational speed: 4200 (rpm)
